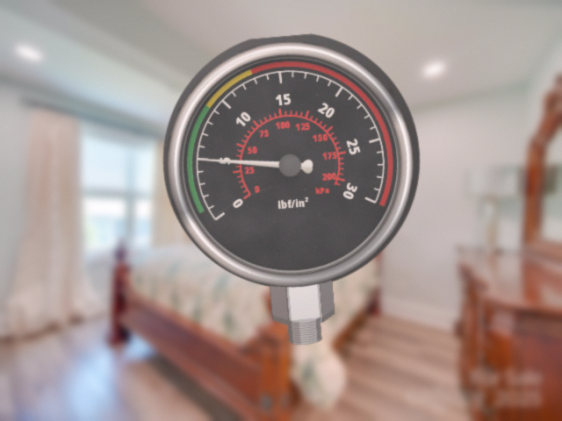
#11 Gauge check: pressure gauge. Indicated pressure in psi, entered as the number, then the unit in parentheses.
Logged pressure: 5 (psi)
